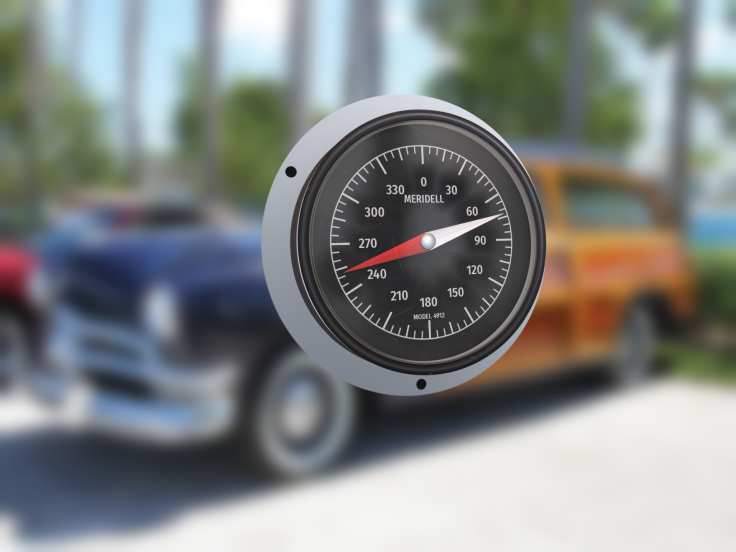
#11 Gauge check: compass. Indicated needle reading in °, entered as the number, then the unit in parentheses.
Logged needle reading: 252.5 (°)
